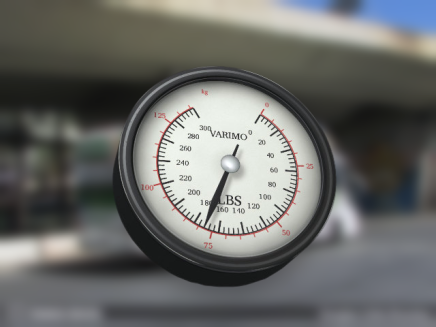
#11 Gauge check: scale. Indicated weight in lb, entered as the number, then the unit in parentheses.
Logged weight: 172 (lb)
